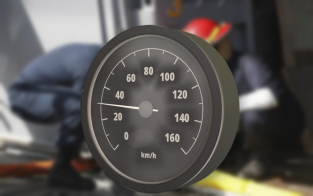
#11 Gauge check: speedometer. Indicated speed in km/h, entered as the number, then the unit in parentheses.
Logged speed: 30 (km/h)
